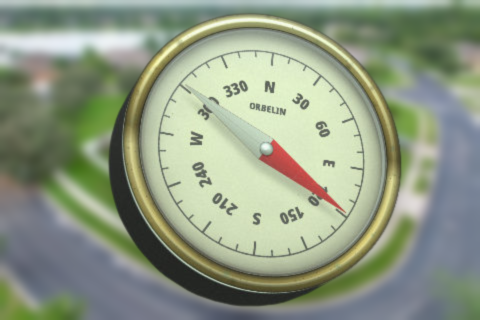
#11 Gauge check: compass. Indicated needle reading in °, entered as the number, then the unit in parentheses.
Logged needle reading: 120 (°)
